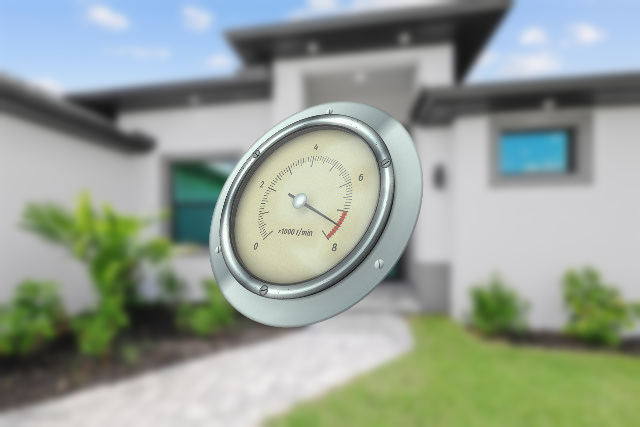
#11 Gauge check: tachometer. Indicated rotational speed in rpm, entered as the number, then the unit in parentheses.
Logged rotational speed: 7500 (rpm)
